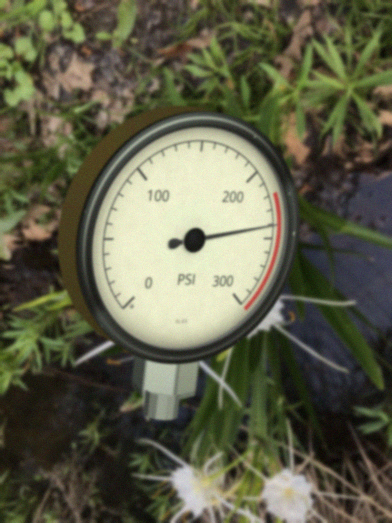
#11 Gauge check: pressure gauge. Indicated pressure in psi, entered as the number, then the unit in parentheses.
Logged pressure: 240 (psi)
